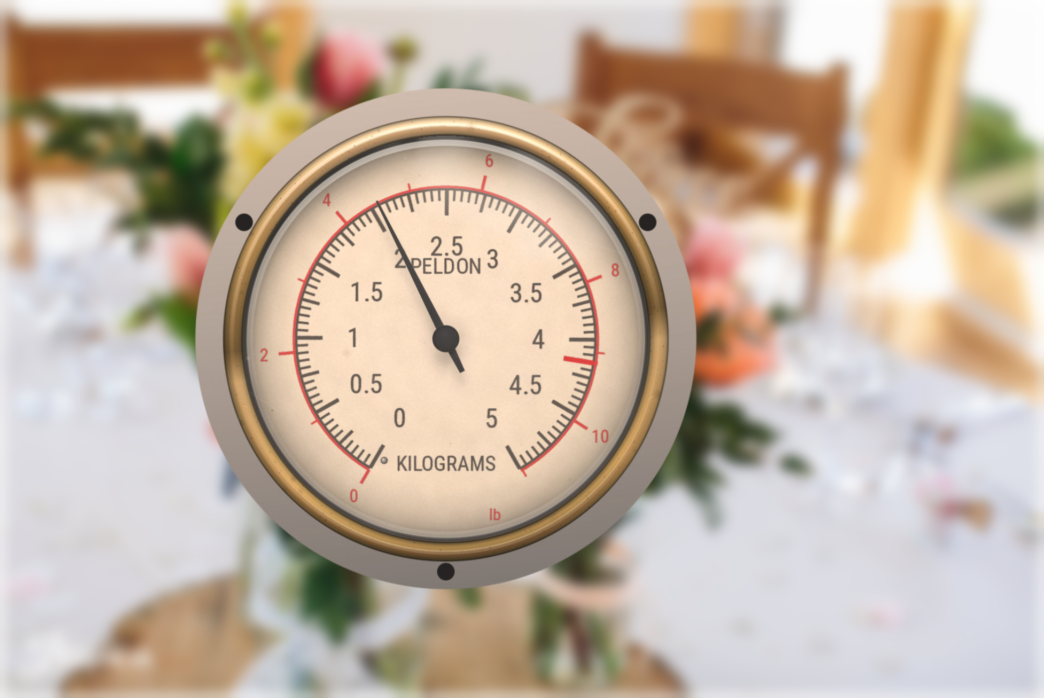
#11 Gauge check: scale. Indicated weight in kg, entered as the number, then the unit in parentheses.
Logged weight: 2.05 (kg)
